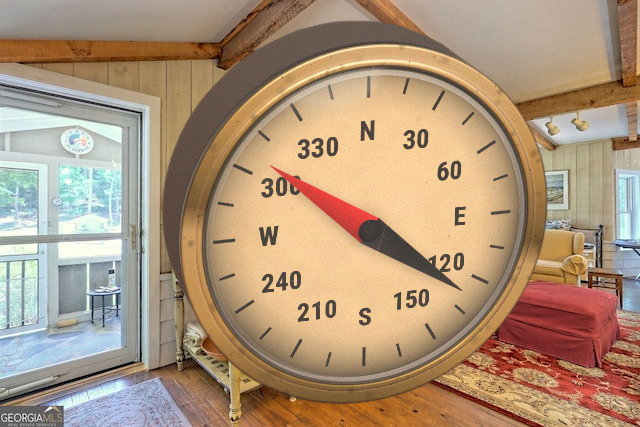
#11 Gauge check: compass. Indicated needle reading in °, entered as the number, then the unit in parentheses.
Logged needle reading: 307.5 (°)
